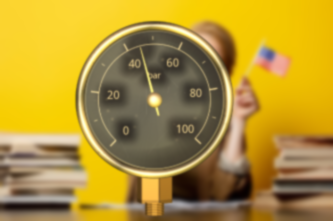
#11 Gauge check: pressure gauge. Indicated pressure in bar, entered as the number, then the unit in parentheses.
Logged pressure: 45 (bar)
